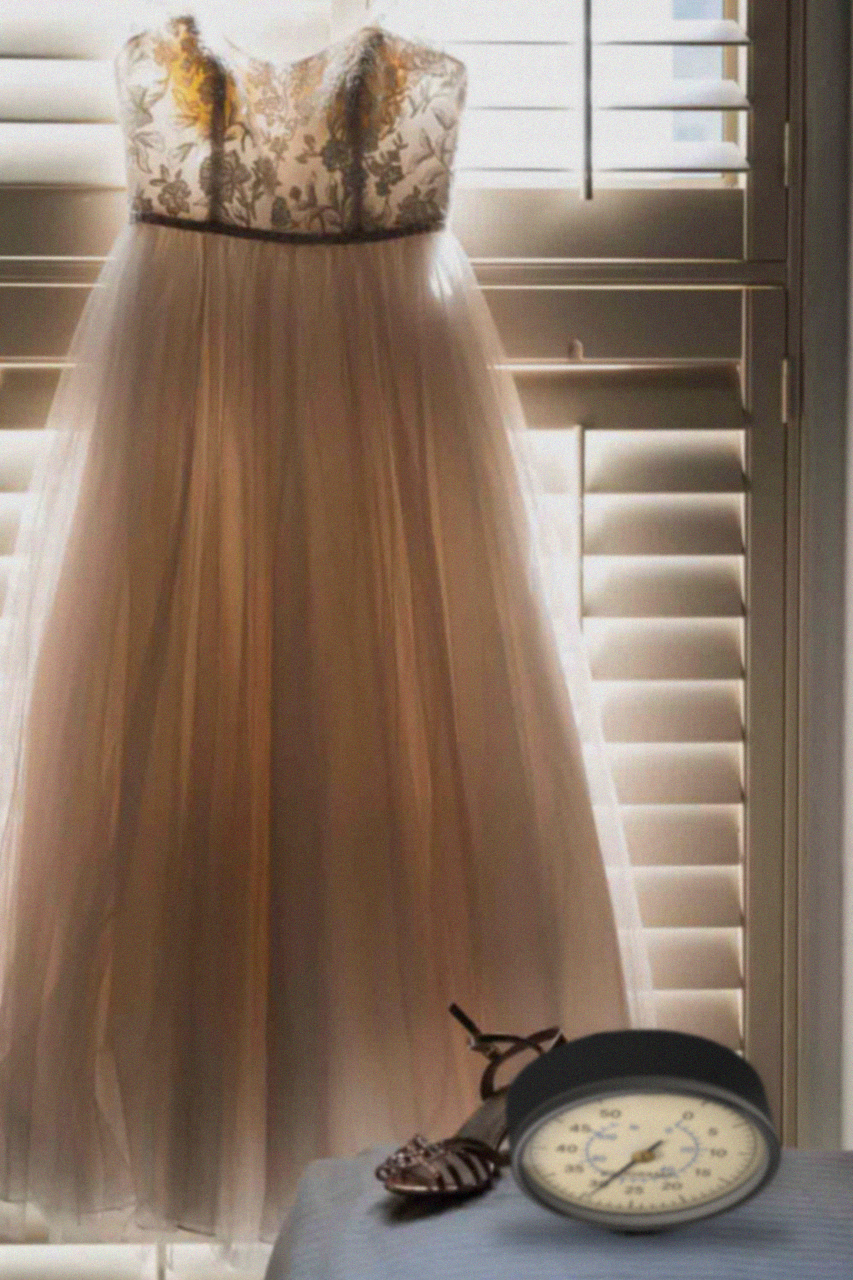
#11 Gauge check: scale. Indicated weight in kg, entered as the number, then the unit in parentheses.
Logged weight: 30 (kg)
